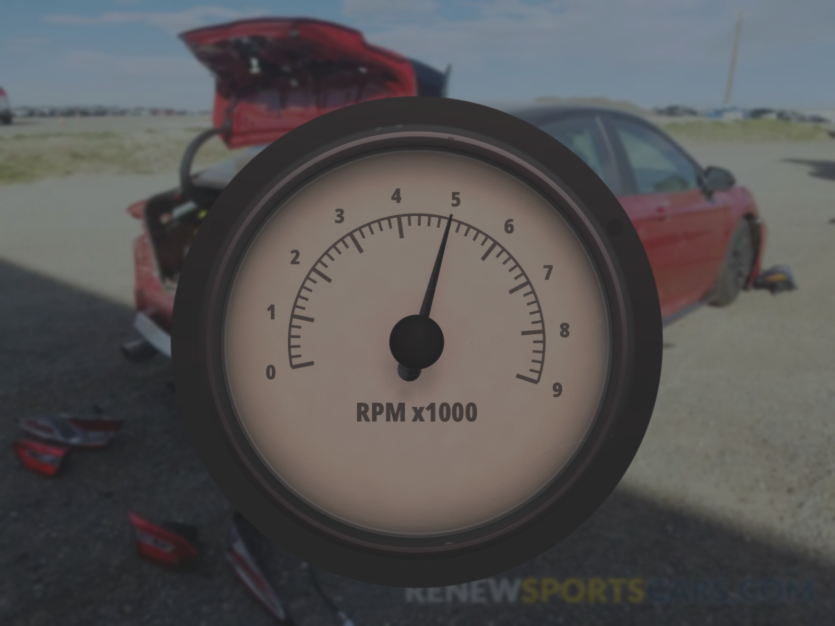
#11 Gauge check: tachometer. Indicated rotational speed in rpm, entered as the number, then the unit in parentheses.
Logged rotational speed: 5000 (rpm)
